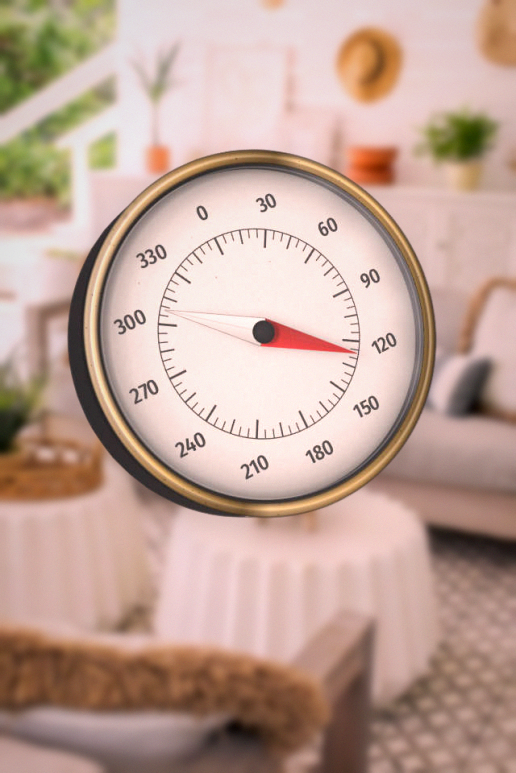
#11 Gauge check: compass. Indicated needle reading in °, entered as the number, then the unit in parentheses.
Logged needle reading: 127.5 (°)
